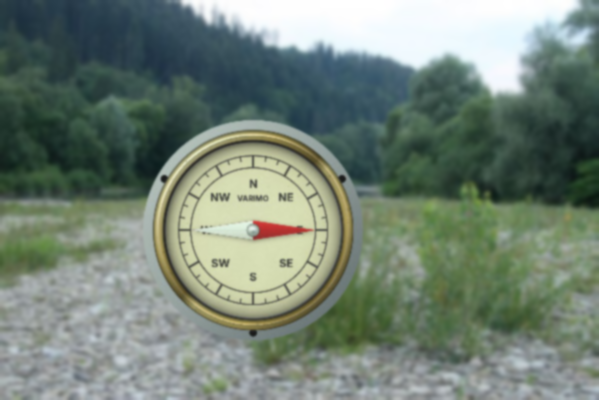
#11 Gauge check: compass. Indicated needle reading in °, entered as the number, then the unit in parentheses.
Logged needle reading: 90 (°)
